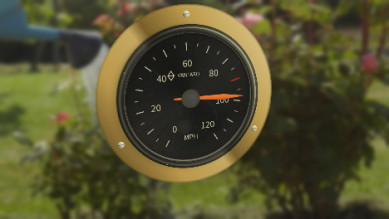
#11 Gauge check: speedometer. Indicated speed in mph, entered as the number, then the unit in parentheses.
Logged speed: 97.5 (mph)
